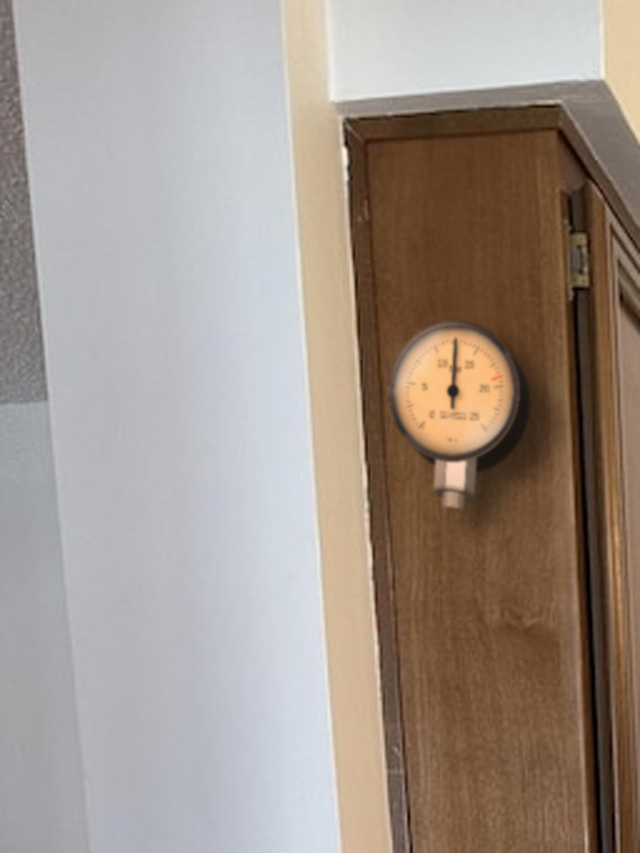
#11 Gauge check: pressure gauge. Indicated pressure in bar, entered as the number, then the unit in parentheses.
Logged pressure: 12.5 (bar)
